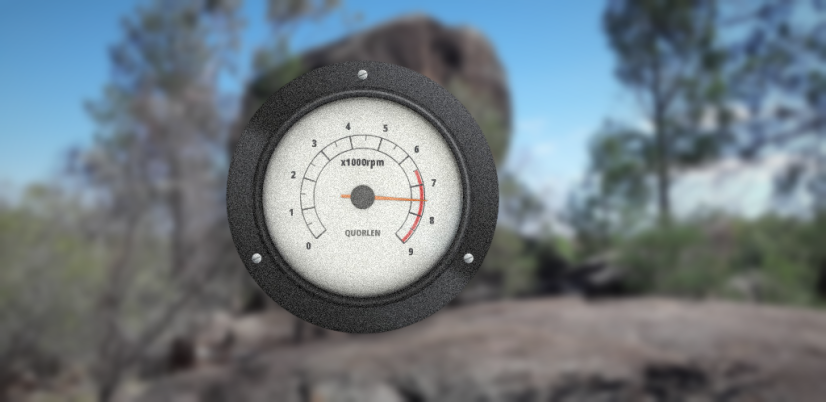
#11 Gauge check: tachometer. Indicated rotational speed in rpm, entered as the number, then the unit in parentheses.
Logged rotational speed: 7500 (rpm)
